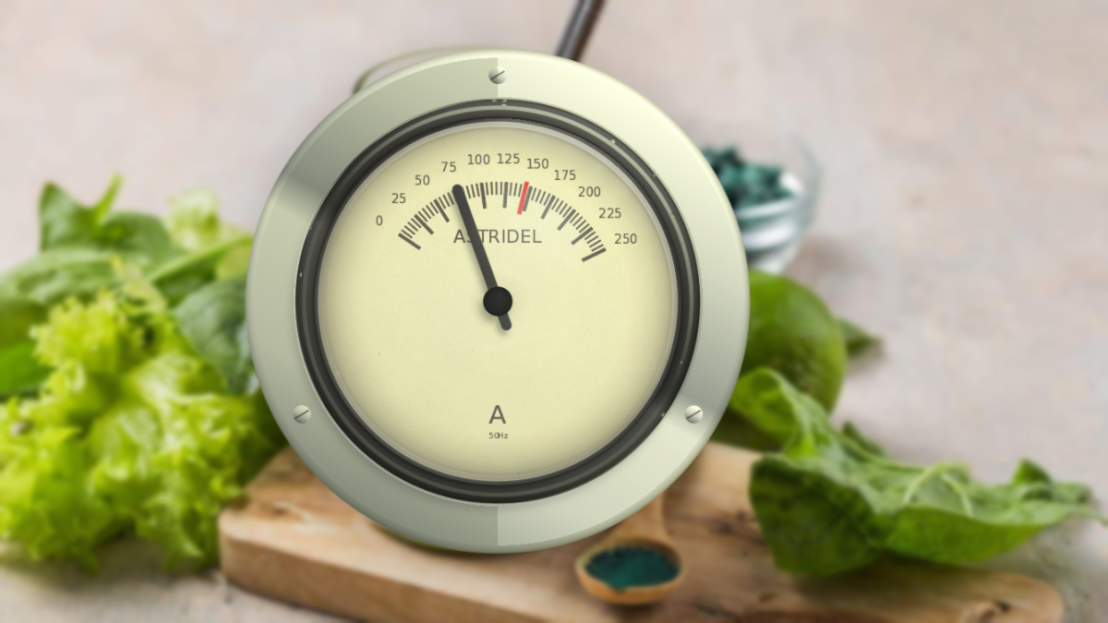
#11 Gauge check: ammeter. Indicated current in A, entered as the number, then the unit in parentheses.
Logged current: 75 (A)
